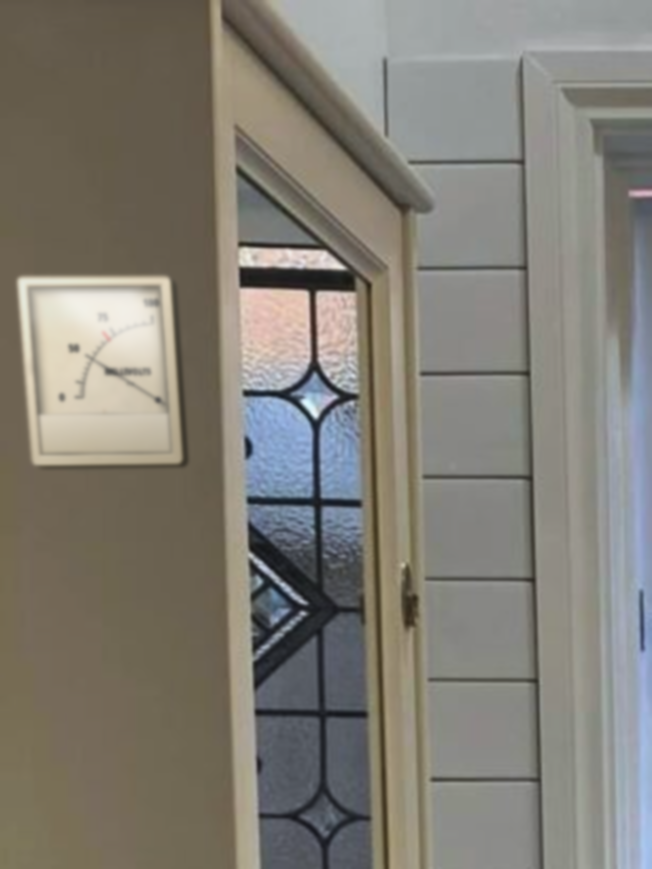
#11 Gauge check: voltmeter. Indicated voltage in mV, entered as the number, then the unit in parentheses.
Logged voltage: 50 (mV)
